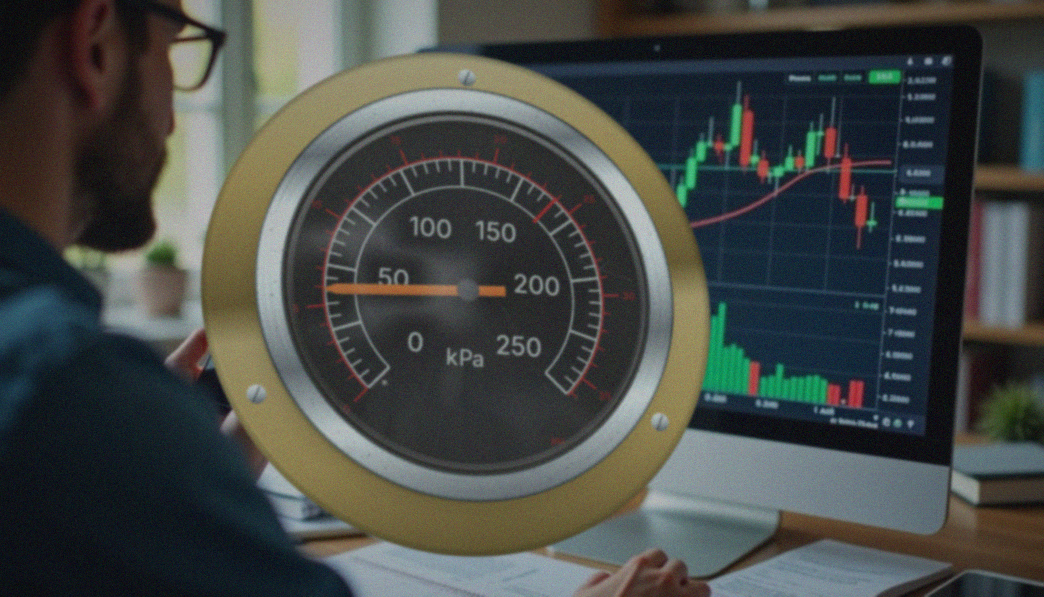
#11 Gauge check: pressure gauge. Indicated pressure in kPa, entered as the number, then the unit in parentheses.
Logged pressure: 40 (kPa)
